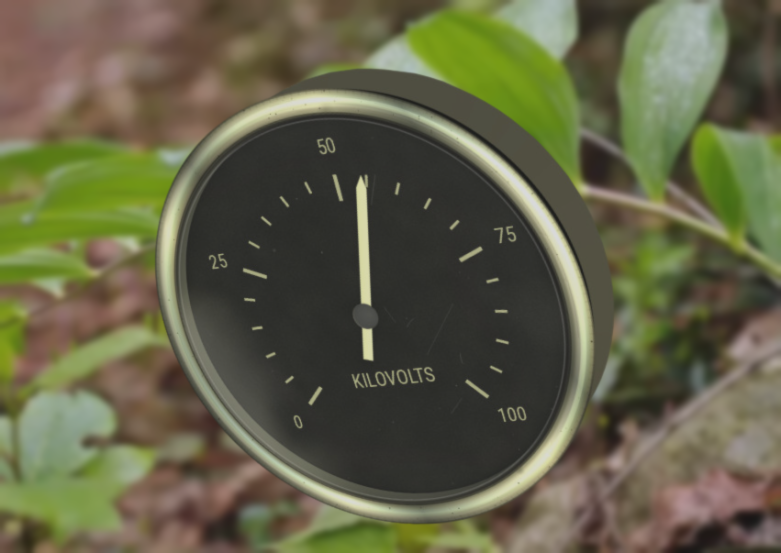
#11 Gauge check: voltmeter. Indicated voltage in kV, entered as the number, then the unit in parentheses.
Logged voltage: 55 (kV)
